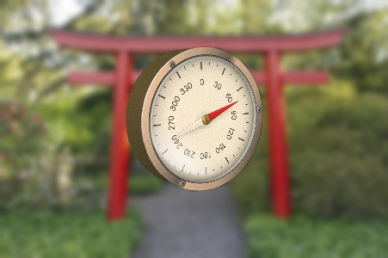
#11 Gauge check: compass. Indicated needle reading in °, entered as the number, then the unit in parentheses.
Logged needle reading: 70 (°)
